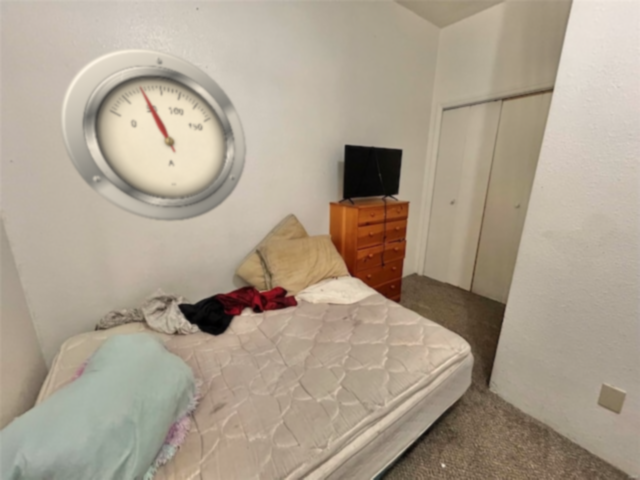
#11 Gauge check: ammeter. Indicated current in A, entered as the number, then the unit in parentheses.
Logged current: 50 (A)
